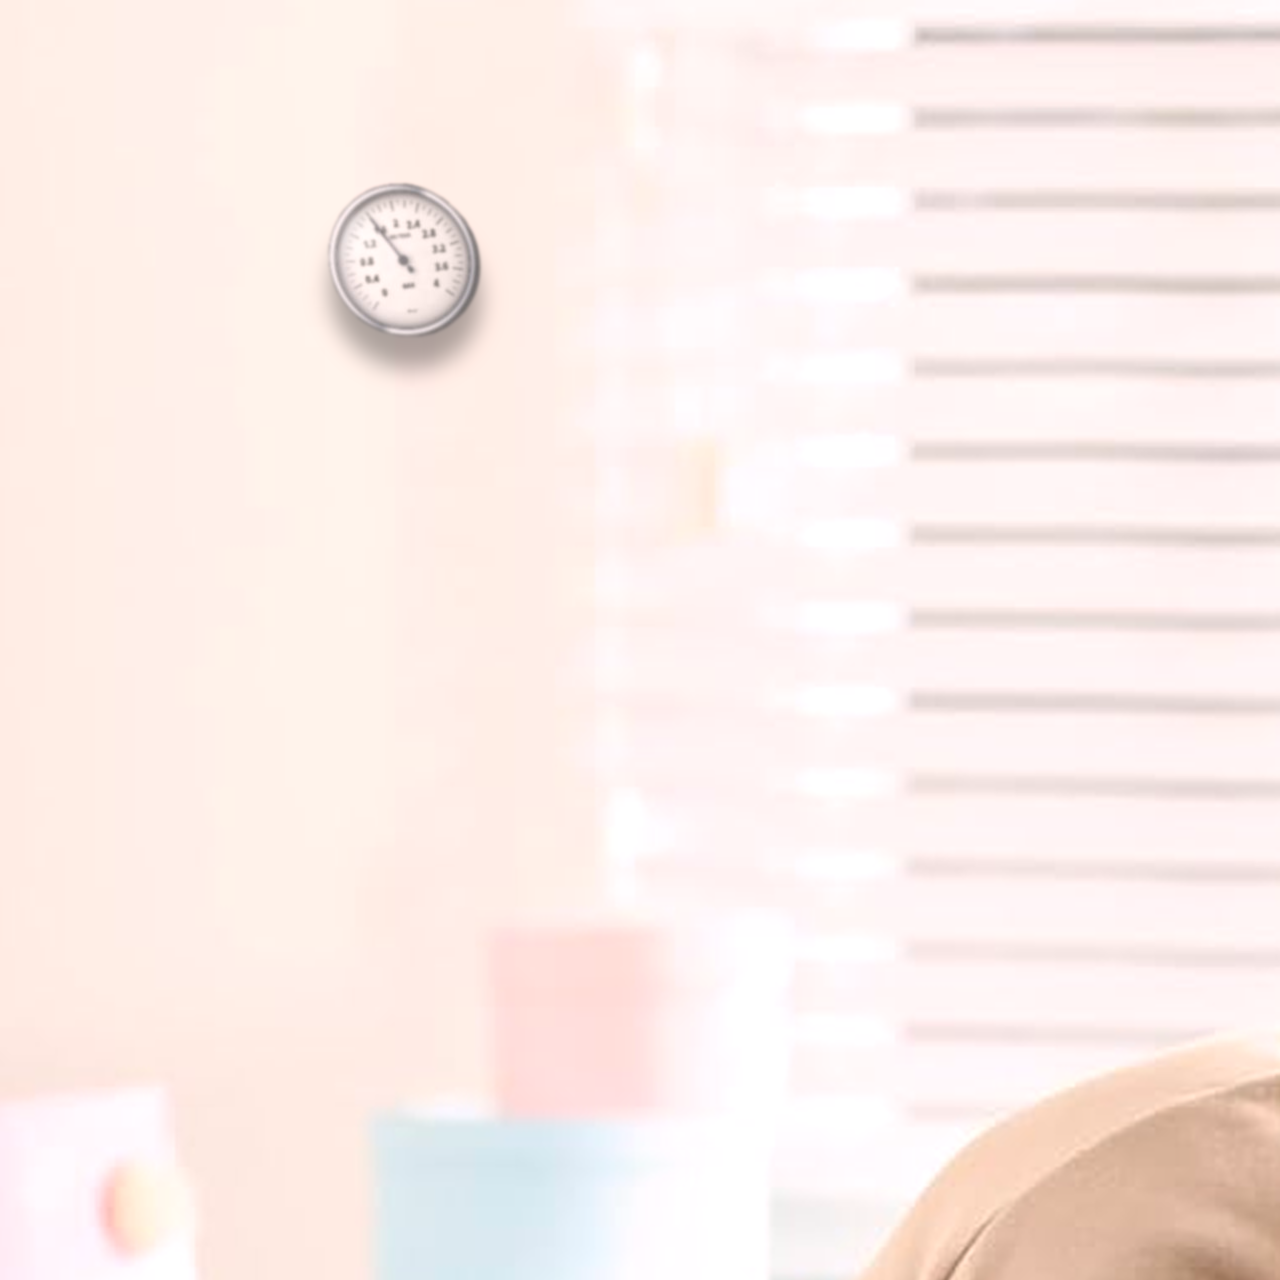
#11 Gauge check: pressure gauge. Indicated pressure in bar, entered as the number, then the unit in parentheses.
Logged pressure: 1.6 (bar)
